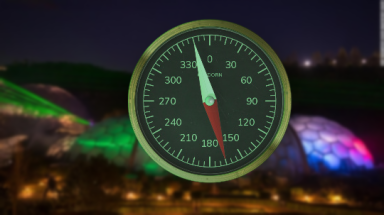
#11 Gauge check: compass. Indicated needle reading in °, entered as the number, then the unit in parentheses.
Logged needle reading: 165 (°)
